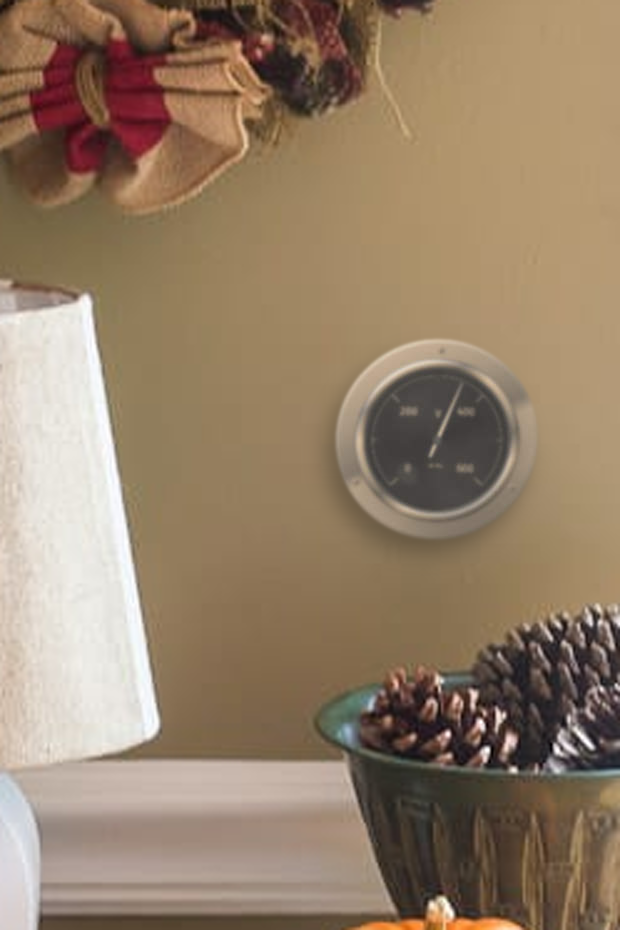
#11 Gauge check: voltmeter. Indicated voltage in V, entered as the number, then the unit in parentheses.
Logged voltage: 350 (V)
